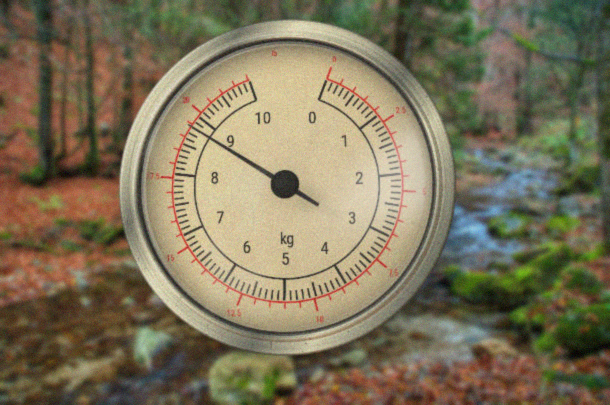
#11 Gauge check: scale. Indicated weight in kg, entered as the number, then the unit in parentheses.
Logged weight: 8.8 (kg)
